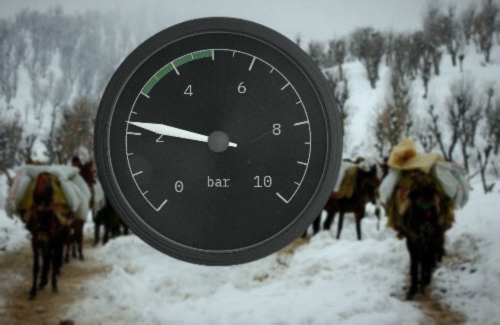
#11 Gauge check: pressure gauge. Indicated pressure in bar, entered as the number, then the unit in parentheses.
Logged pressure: 2.25 (bar)
